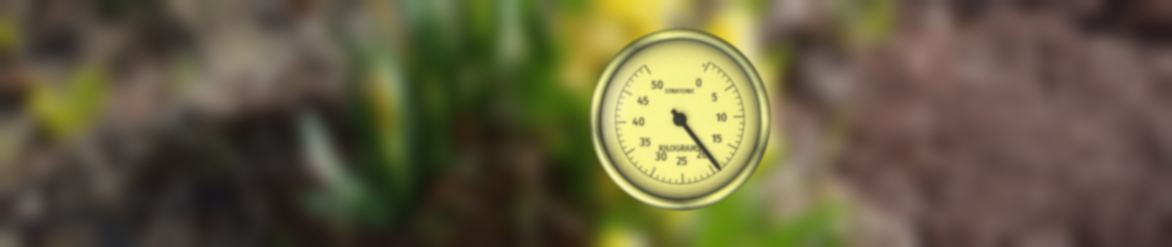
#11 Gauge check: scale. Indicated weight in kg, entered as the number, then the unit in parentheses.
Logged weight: 19 (kg)
